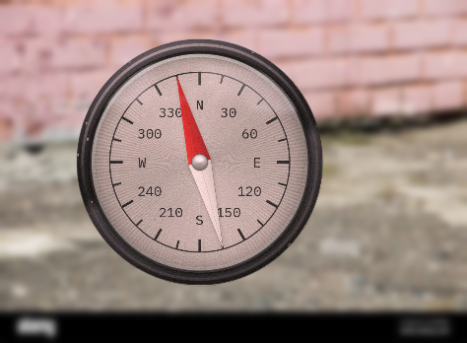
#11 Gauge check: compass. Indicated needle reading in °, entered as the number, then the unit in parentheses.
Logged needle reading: 345 (°)
